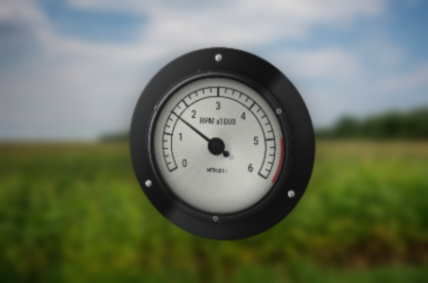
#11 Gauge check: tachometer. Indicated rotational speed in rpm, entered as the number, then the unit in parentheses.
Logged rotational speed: 1600 (rpm)
